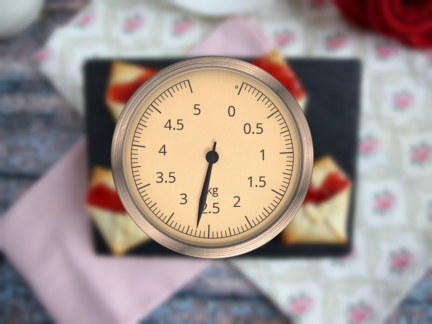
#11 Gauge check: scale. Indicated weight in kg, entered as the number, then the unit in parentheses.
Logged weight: 2.65 (kg)
